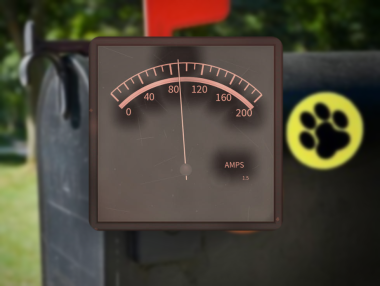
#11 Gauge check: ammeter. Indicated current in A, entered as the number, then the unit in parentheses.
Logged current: 90 (A)
